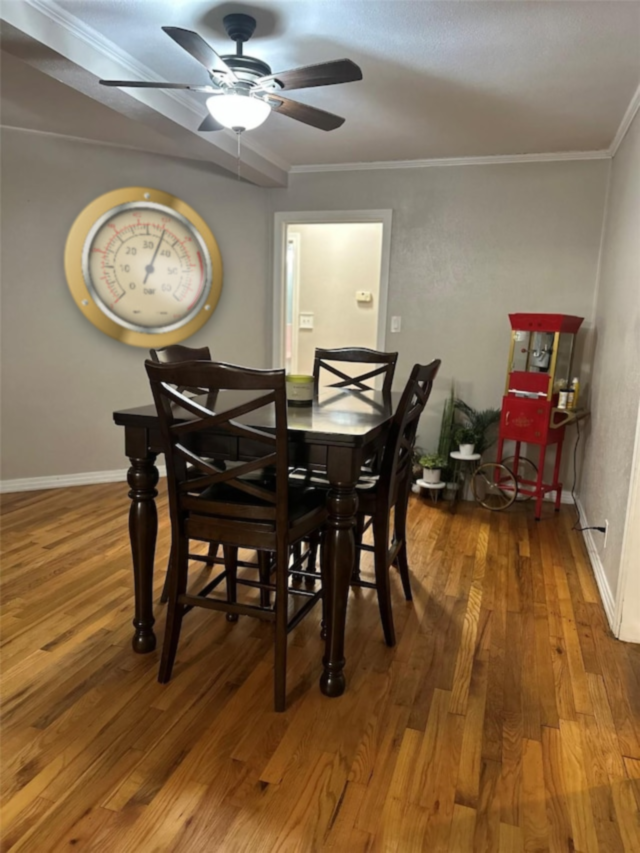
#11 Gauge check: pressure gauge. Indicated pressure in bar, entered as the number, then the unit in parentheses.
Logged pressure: 35 (bar)
